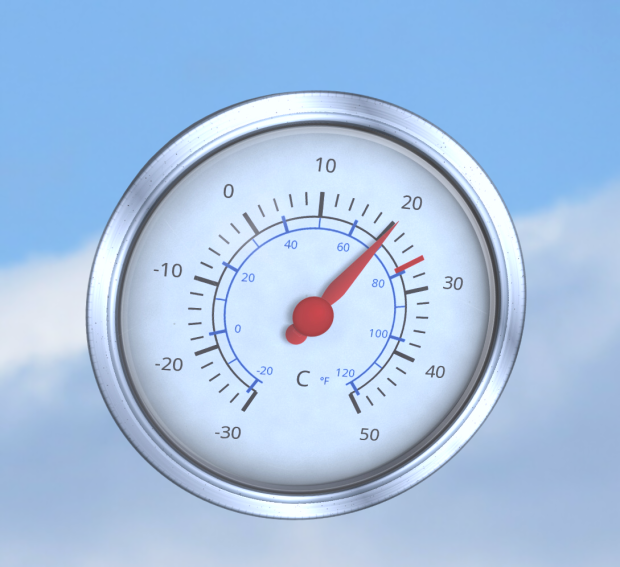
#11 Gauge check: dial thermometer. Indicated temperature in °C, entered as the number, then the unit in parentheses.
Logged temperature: 20 (°C)
